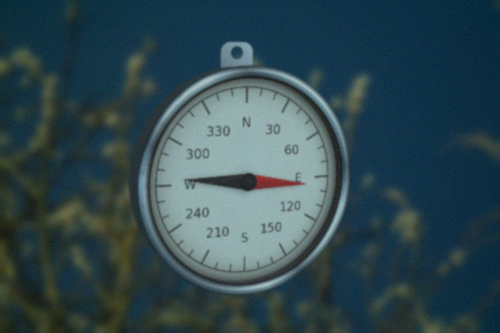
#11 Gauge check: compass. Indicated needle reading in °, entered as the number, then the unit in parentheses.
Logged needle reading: 95 (°)
